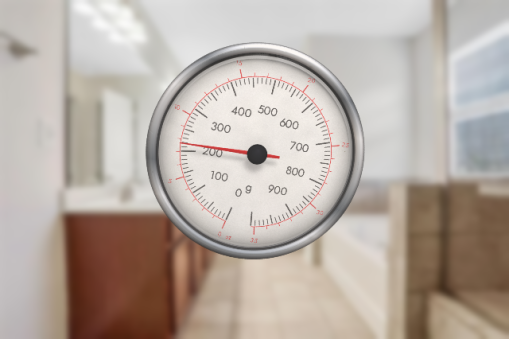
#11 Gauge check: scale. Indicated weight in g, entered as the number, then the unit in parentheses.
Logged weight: 220 (g)
